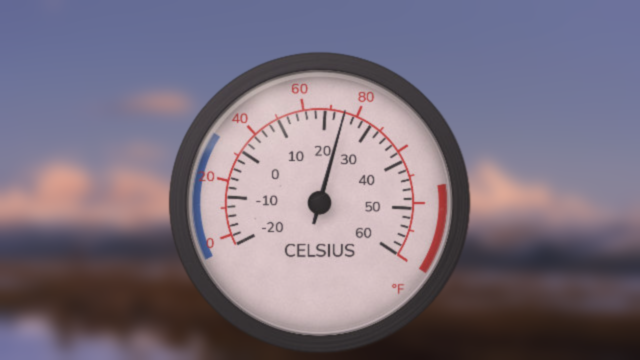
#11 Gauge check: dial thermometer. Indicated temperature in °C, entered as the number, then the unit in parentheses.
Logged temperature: 24 (°C)
